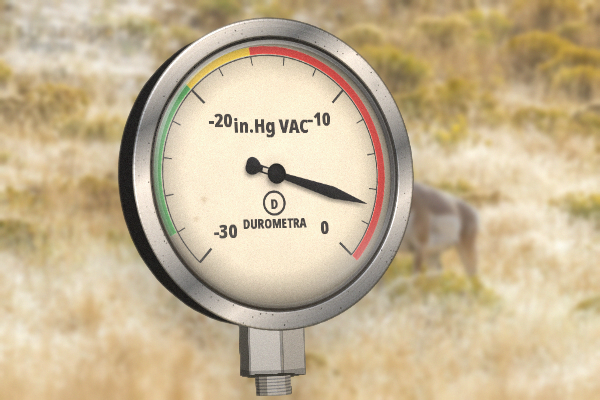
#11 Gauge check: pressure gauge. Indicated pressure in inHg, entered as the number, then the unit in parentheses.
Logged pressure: -3 (inHg)
